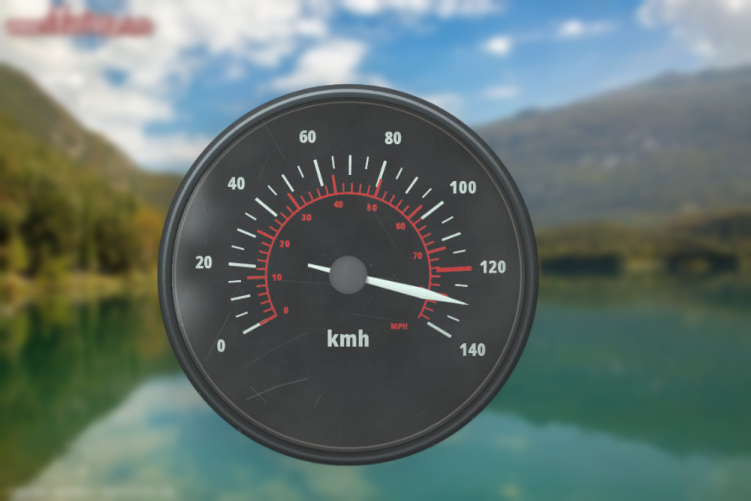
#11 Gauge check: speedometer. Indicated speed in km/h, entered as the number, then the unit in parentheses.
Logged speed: 130 (km/h)
